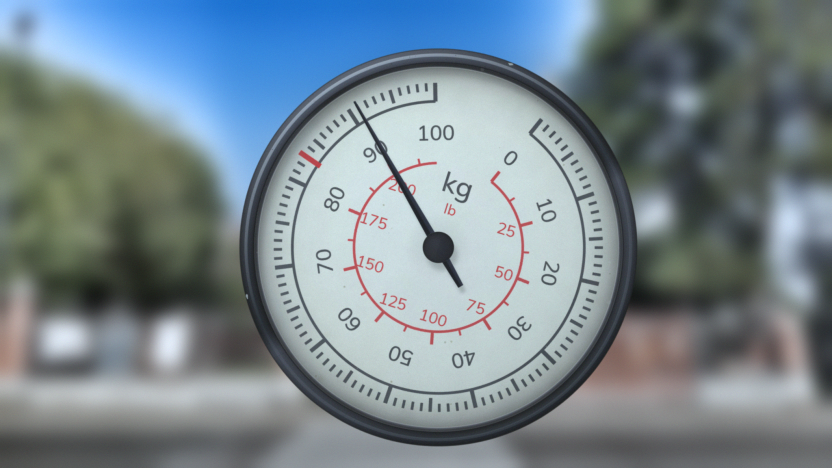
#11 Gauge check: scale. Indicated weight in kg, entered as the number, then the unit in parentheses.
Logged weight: 91 (kg)
